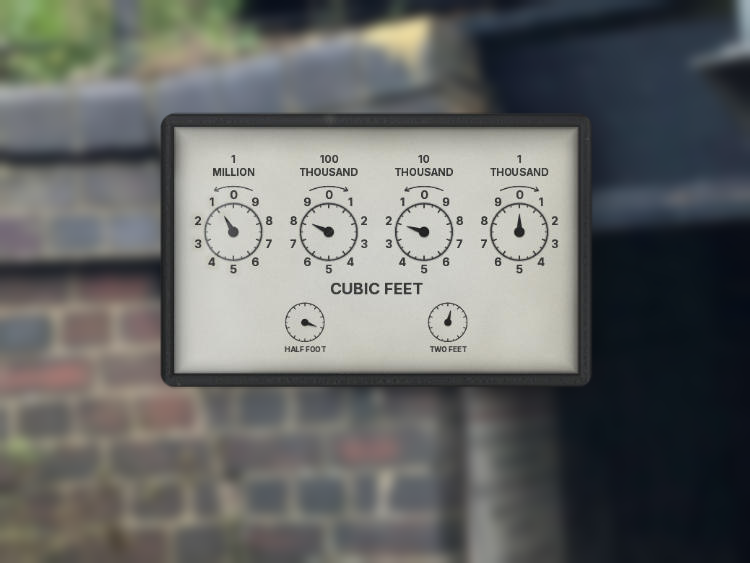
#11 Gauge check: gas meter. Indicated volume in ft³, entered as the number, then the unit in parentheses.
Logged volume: 82000 (ft³)
